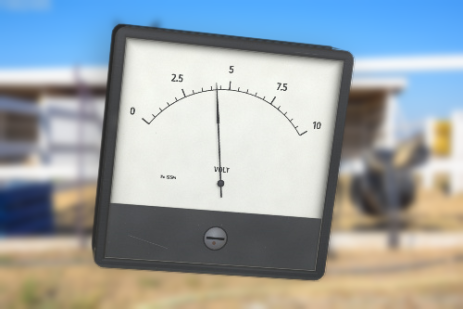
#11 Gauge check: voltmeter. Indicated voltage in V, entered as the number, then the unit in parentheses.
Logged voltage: 4.25 (V)
